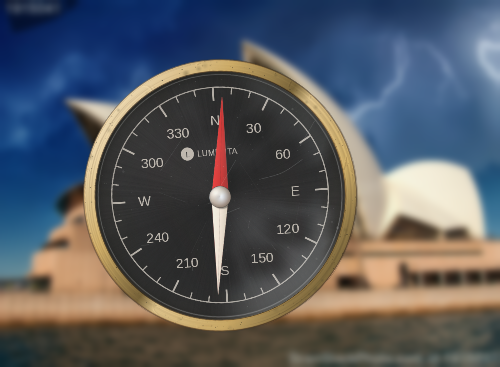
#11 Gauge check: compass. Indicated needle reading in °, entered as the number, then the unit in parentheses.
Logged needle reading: 5 (°)
